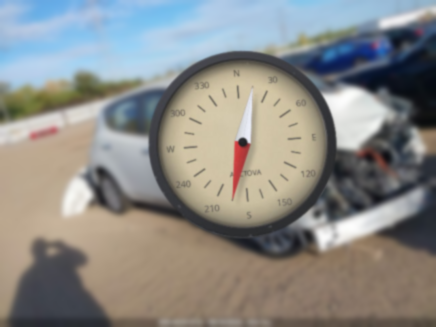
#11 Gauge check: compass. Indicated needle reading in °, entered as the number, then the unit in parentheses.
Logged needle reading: 195 (°)
